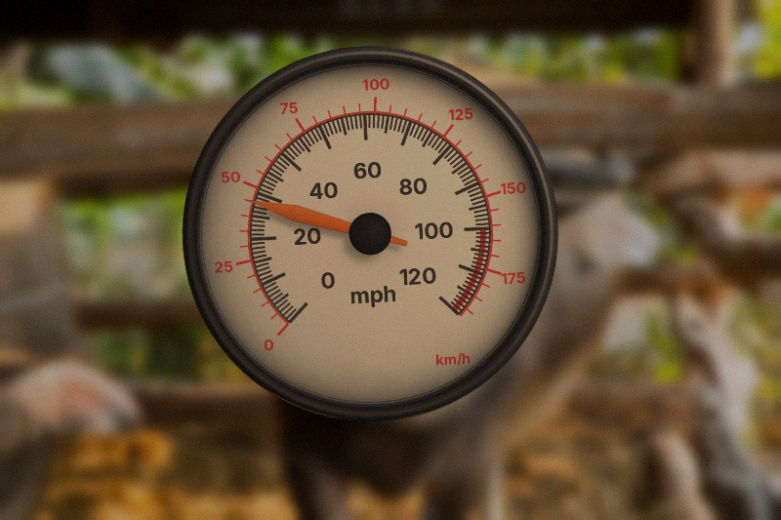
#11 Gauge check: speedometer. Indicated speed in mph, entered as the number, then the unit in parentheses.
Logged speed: 28 (mph)
